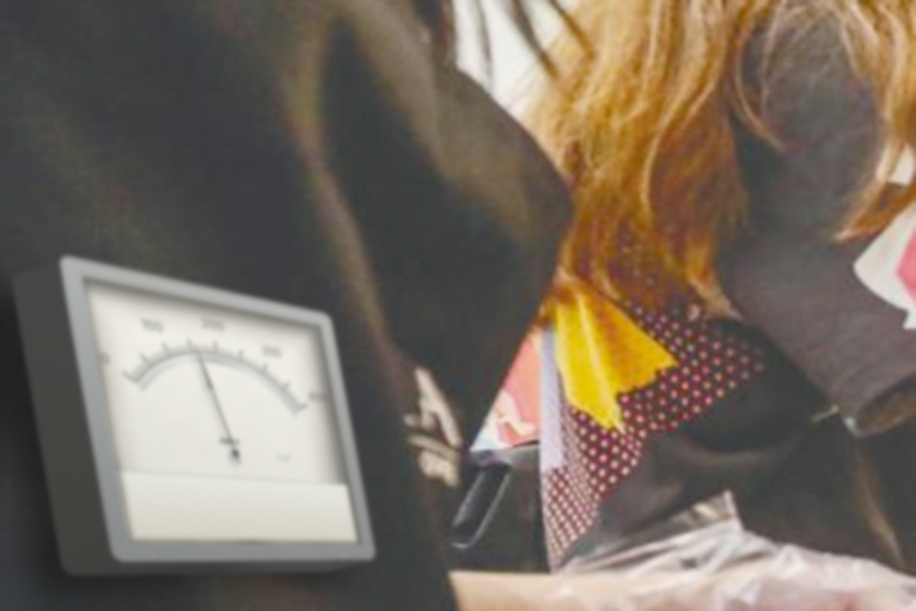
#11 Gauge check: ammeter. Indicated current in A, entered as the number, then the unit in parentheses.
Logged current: 150 (A)
